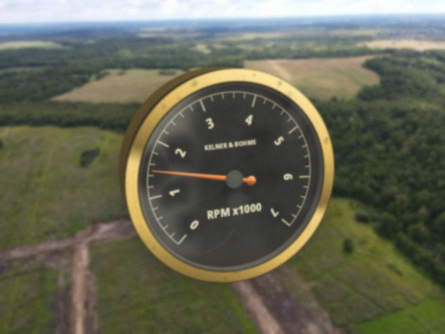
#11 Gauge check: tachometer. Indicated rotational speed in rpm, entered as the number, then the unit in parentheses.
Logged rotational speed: 1500 (rpm)
